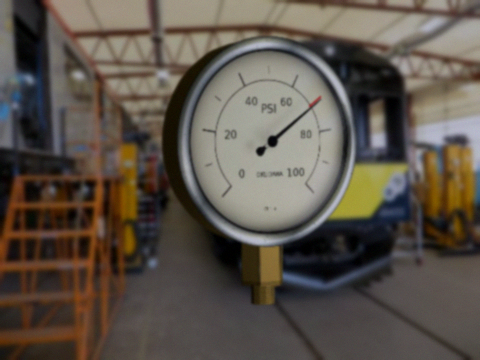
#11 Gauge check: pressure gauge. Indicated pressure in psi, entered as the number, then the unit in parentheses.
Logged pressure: 70 (psi)
